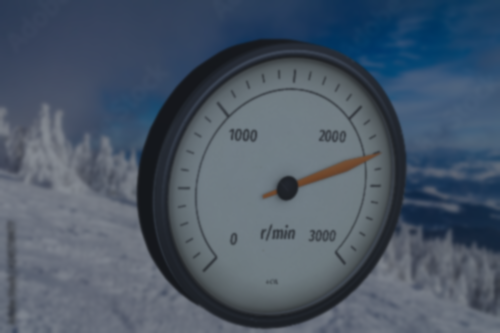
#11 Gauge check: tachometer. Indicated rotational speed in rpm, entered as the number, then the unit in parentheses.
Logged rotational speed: 2300 (rpm)
